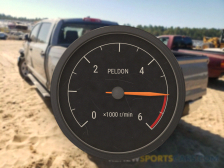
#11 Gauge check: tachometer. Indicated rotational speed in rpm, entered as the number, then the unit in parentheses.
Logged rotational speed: 5000 (rpm)
